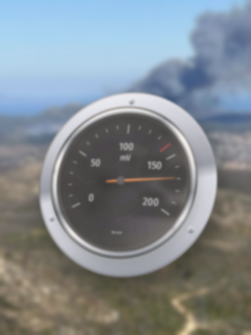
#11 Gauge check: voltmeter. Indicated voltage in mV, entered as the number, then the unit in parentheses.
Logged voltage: 170 (mV)
